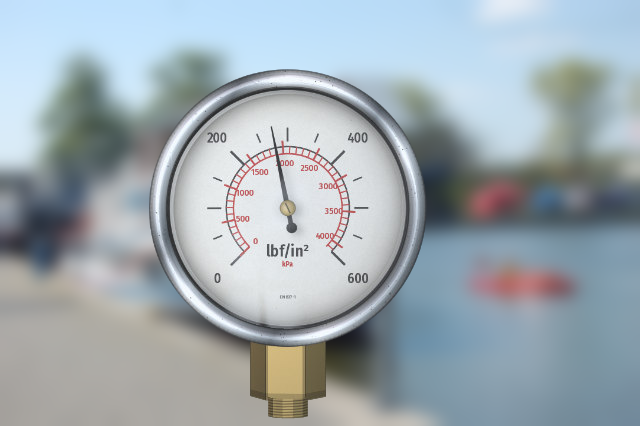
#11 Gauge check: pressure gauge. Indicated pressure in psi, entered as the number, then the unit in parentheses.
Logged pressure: 275 (psi)
